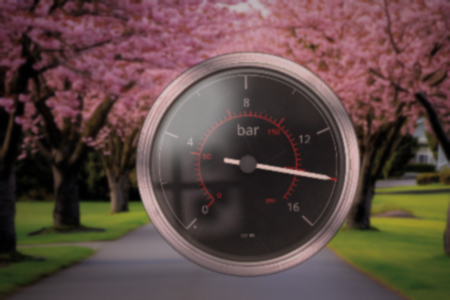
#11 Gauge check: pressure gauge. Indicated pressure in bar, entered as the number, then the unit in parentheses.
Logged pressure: 14 (bar)
